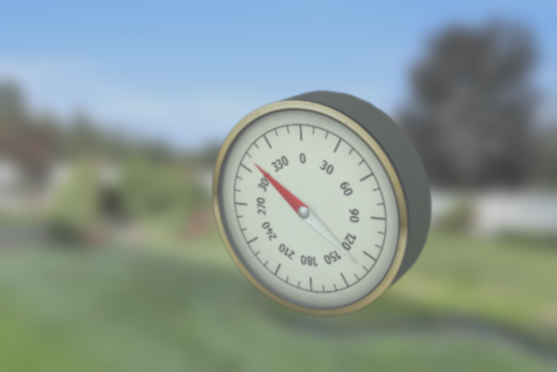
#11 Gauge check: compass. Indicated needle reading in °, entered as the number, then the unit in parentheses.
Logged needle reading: 310 (°)
